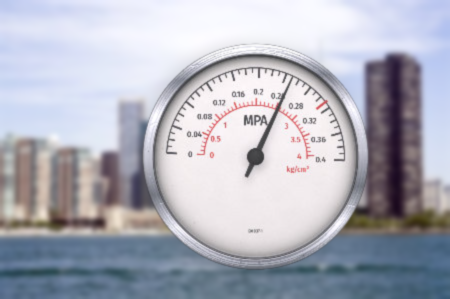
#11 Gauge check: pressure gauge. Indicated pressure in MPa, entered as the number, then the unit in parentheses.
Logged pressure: 0.25 (MPa)
